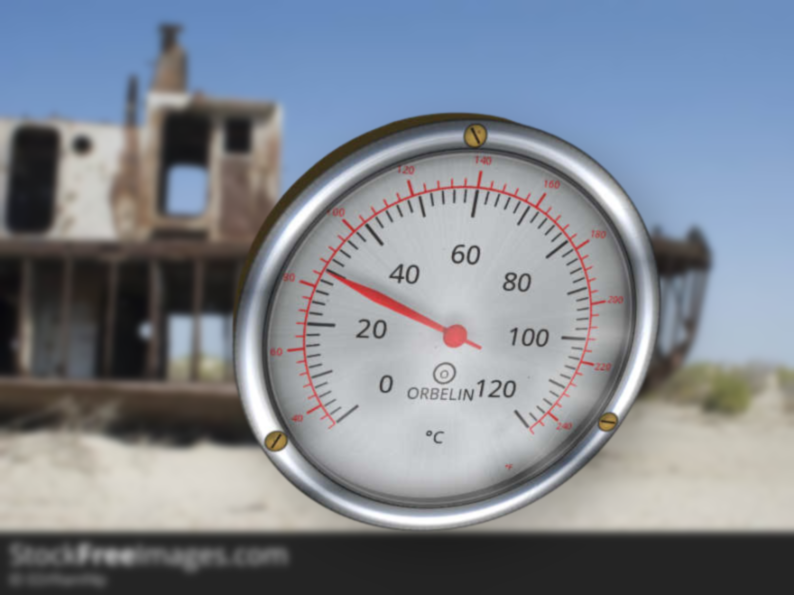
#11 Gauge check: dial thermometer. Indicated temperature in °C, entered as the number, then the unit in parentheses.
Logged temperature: 30 (°C)
